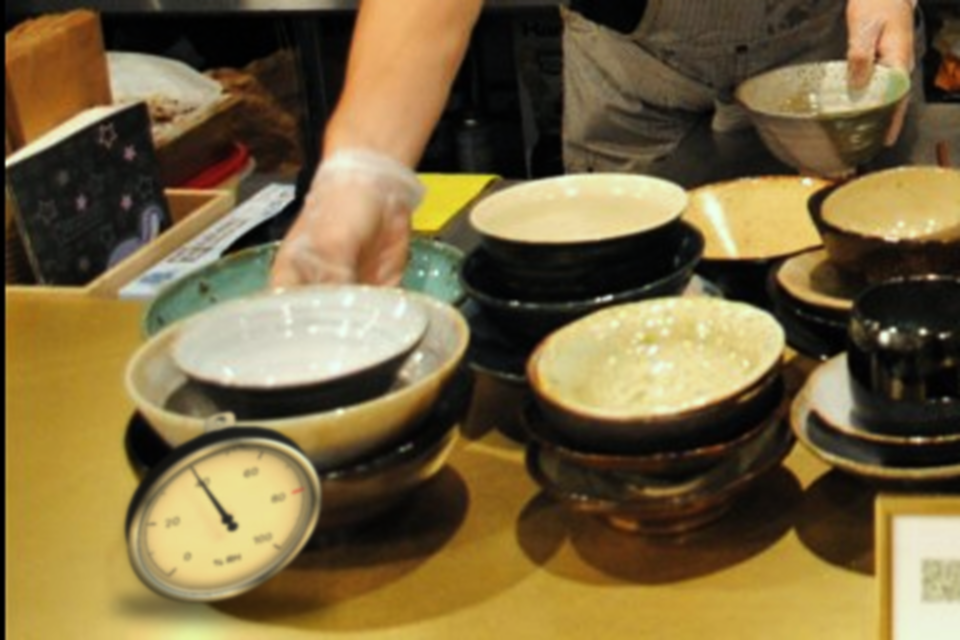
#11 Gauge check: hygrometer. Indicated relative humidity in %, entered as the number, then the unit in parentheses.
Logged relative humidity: 40 (%)
